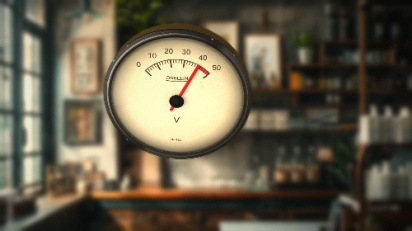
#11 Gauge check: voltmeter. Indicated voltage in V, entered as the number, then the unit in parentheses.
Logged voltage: 40 (V)
